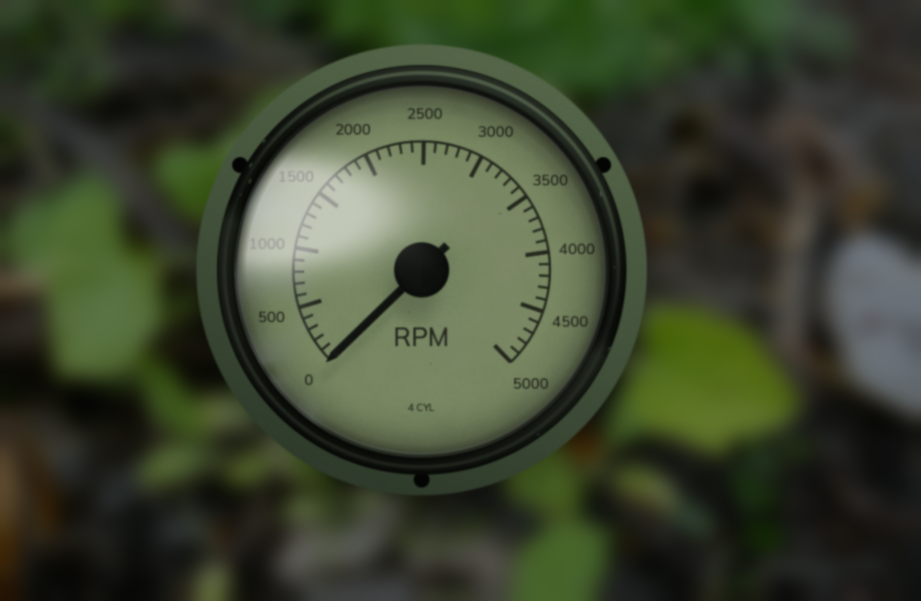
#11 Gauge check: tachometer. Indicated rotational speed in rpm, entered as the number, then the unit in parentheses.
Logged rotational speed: 0 (rpm)
